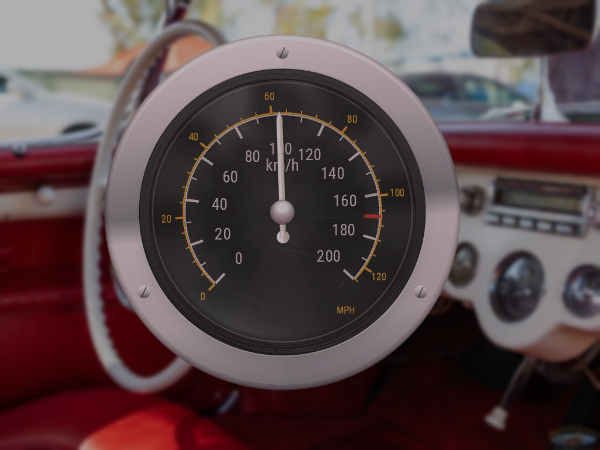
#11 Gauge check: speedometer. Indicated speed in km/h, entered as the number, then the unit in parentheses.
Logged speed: 100 (km/h)
